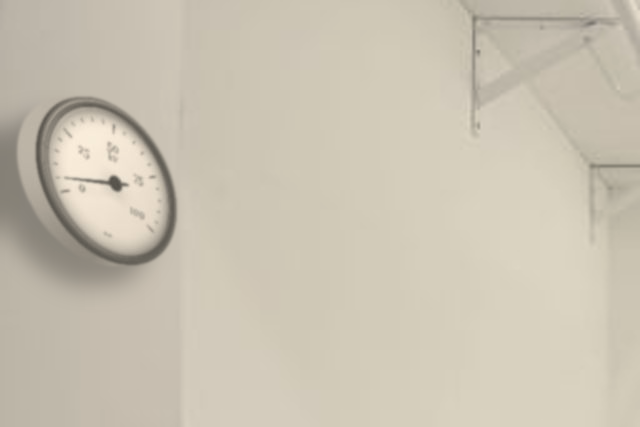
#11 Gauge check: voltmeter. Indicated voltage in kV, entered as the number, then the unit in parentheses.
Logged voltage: 5 (kV)
